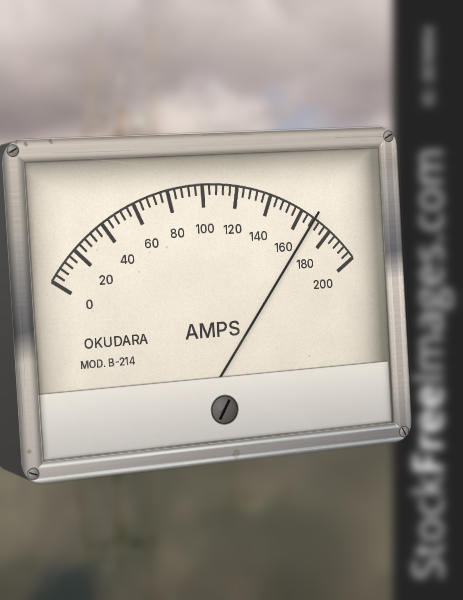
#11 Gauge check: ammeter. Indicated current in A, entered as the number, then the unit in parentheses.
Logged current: 168 (A)
